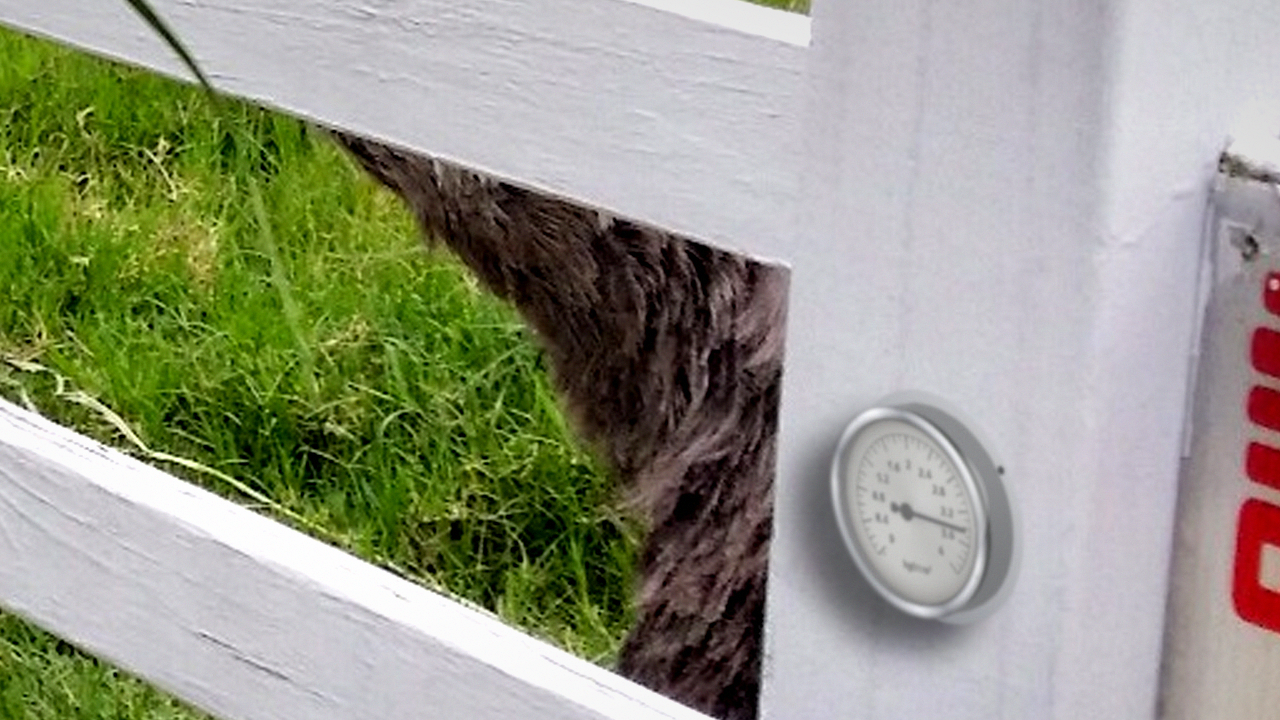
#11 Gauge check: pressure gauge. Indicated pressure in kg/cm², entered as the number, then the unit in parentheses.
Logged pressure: 3.4 (kg/cm²)
